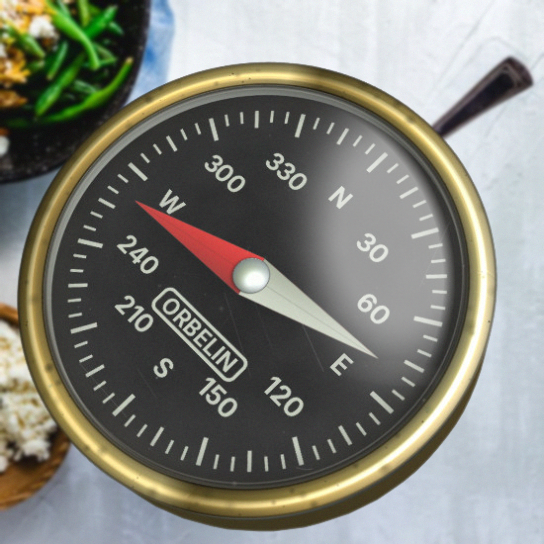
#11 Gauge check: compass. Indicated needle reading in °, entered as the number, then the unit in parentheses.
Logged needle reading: 260 (°)
